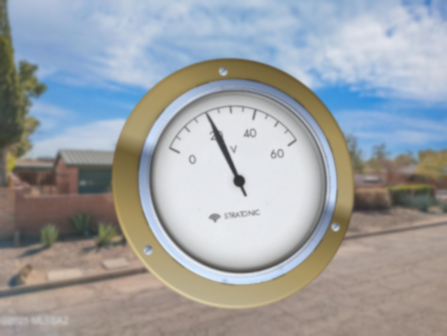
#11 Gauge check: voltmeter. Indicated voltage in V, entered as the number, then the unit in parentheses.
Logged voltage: 20 (V)
